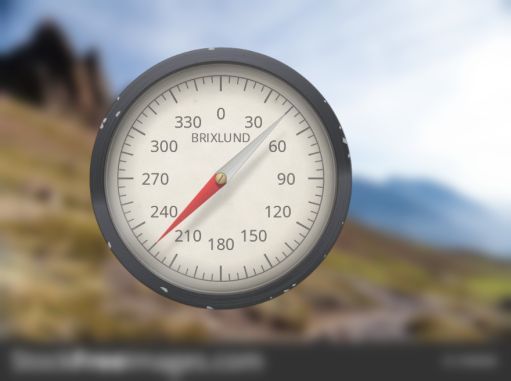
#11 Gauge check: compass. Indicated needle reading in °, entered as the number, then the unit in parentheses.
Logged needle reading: 225 (°)
